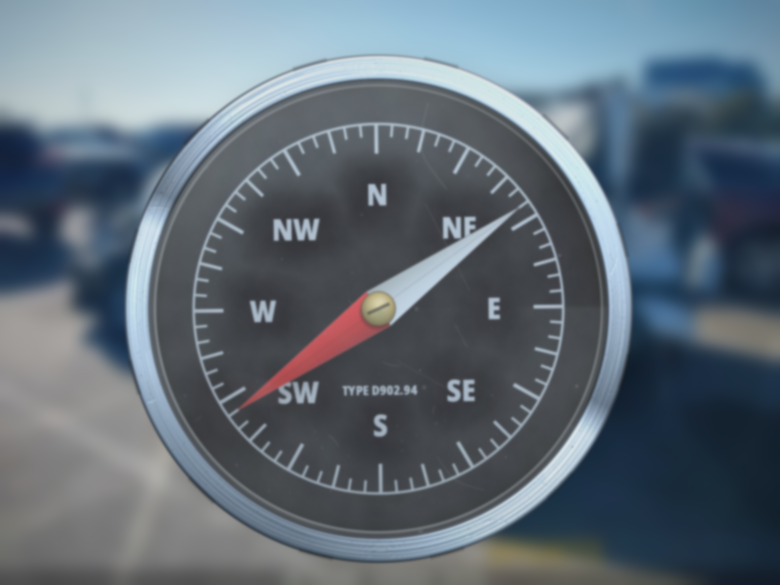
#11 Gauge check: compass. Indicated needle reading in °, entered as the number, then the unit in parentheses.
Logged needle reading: 235 (°)
